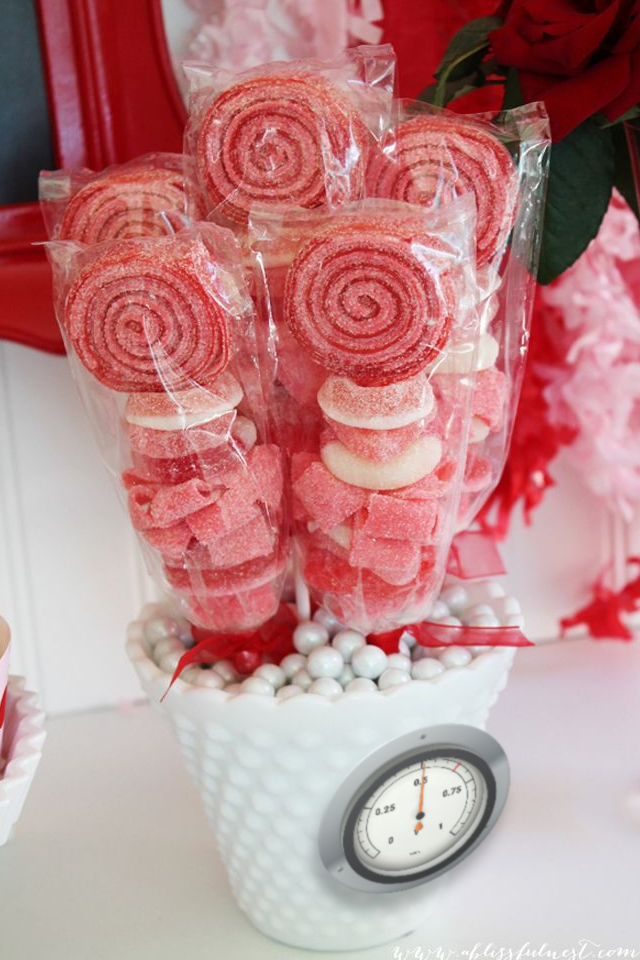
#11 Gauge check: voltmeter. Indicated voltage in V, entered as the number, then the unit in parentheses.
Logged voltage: 0.5 (V)
